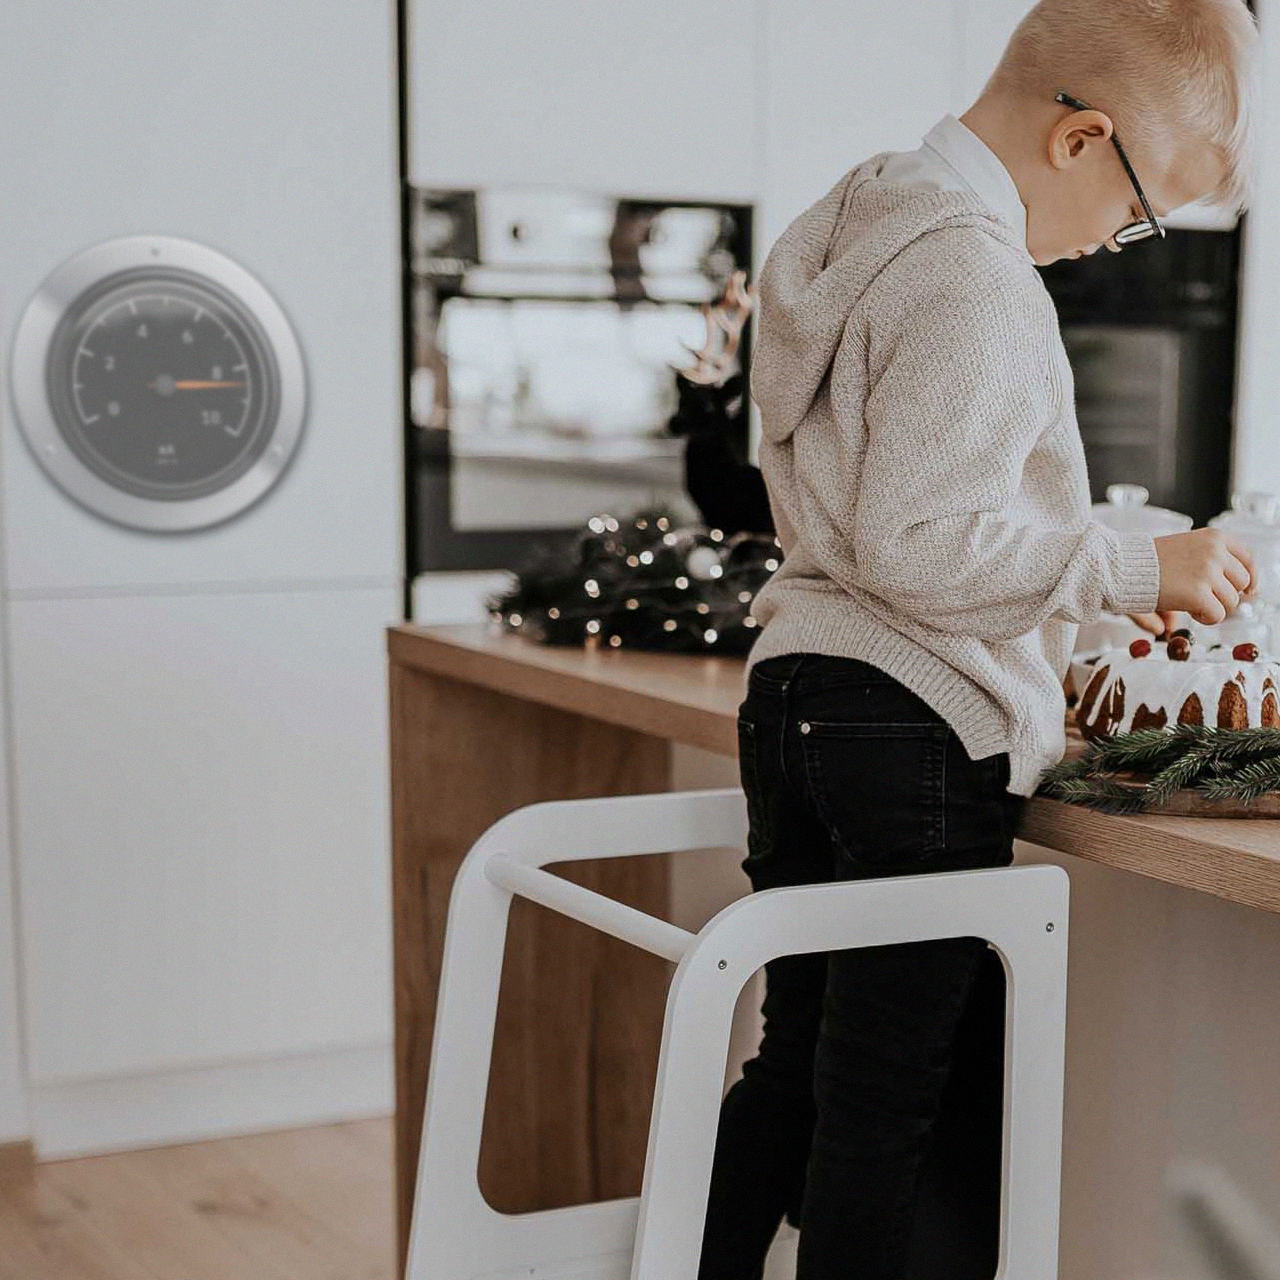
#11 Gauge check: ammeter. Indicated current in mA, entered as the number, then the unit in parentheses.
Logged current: 8.5 (mA)
